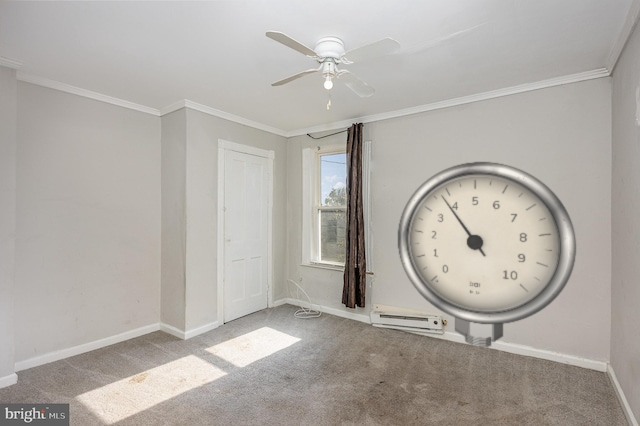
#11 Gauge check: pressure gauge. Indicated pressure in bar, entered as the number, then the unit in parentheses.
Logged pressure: 3.75 (bar)
